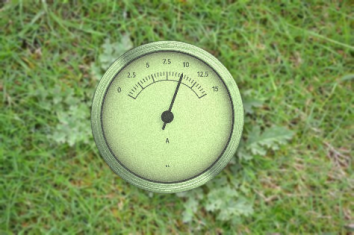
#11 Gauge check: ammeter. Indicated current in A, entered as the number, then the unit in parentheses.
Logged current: 10 (A)
